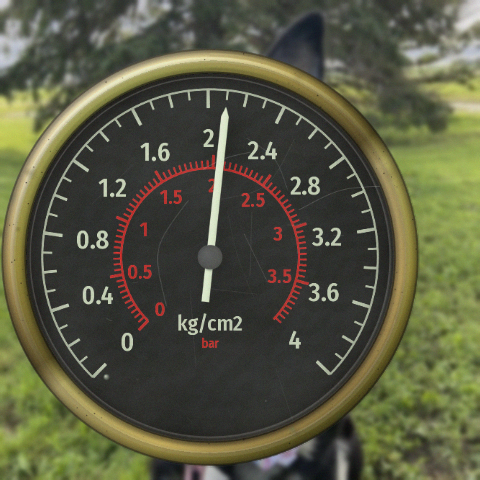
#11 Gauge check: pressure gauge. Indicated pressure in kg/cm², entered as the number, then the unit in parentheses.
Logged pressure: 2.1 (kg/cm²)
